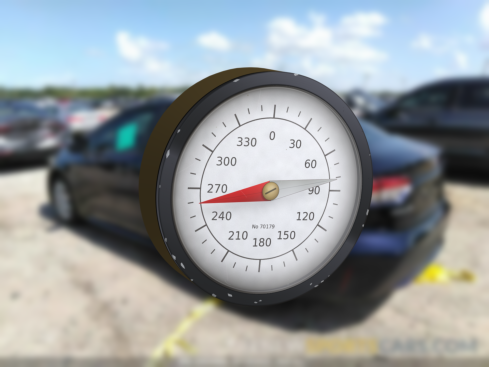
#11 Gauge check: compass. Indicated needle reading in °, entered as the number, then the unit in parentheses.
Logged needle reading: 260 (°)
